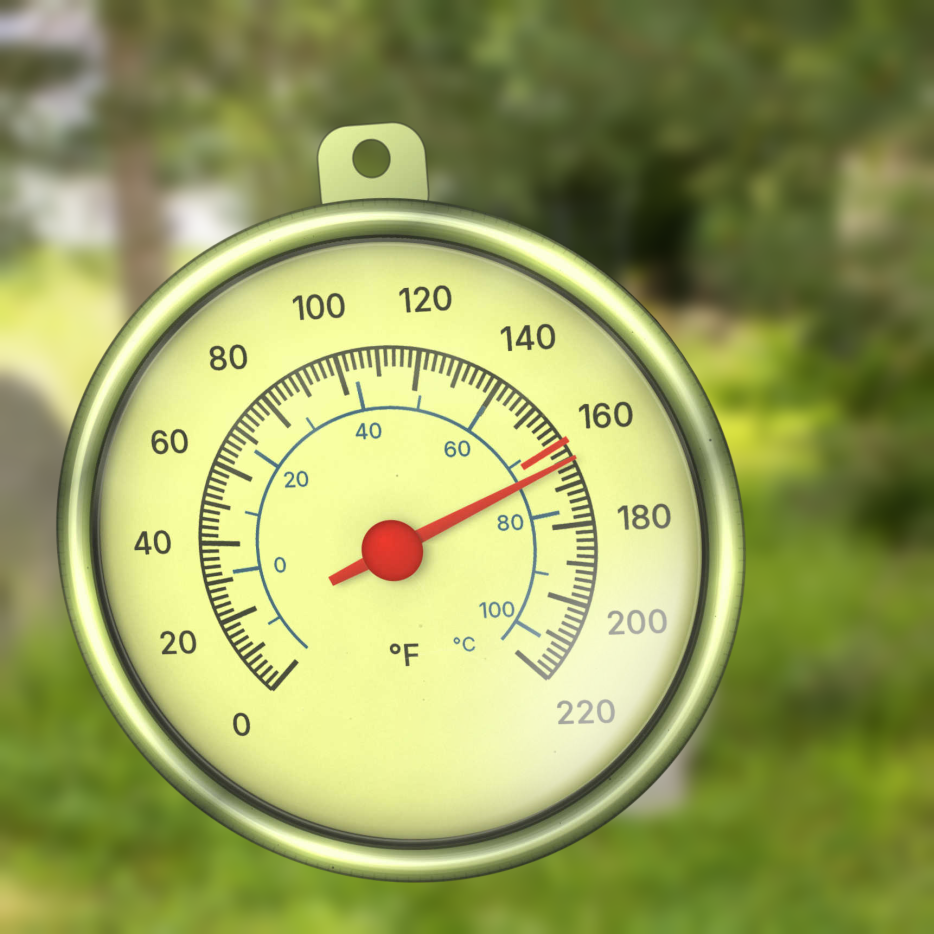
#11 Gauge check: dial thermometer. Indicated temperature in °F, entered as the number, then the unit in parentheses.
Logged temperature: 164 (°F)
